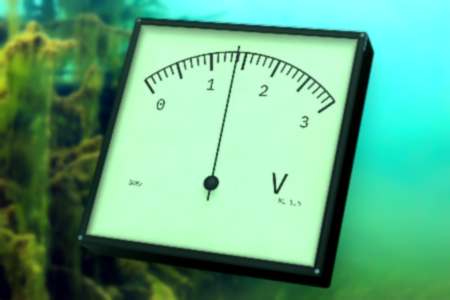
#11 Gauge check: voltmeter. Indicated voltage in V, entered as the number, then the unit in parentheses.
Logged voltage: 1.4 (V)
